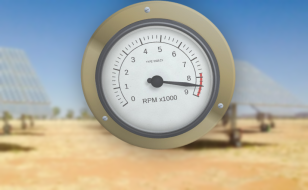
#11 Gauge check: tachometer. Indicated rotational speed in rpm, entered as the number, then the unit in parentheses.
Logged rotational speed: 8400 (rpm)
